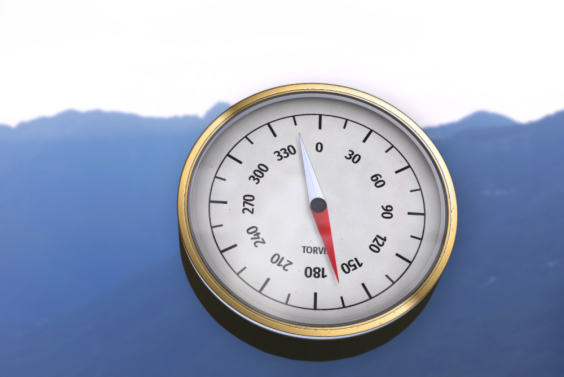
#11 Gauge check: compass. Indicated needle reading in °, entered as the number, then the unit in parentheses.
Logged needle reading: 165 (°)
